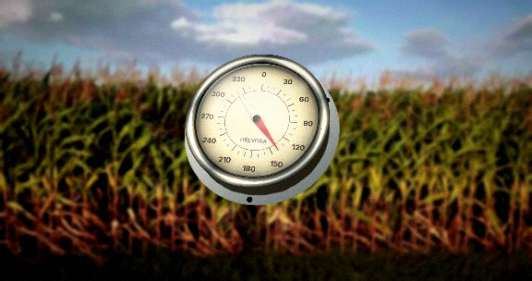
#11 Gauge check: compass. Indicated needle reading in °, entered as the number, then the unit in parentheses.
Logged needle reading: 140 (°)
